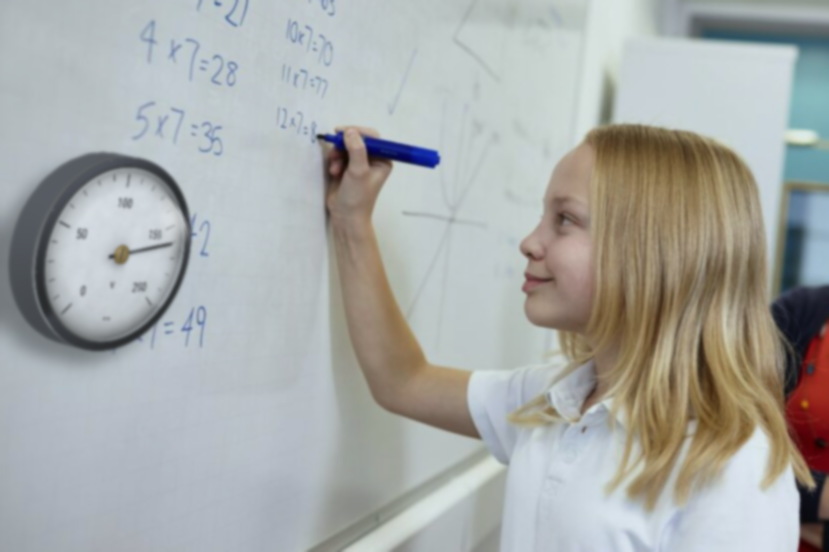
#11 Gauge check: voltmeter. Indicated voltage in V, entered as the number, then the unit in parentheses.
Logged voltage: 160 (V)
